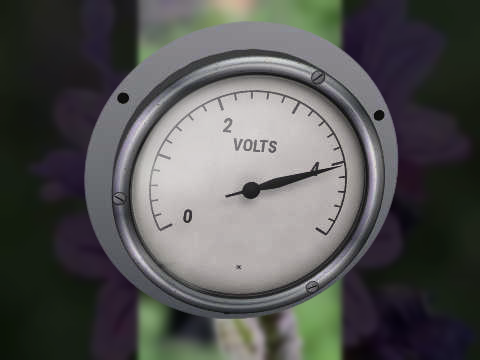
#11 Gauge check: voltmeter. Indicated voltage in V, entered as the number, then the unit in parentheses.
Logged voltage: 4 (V)
